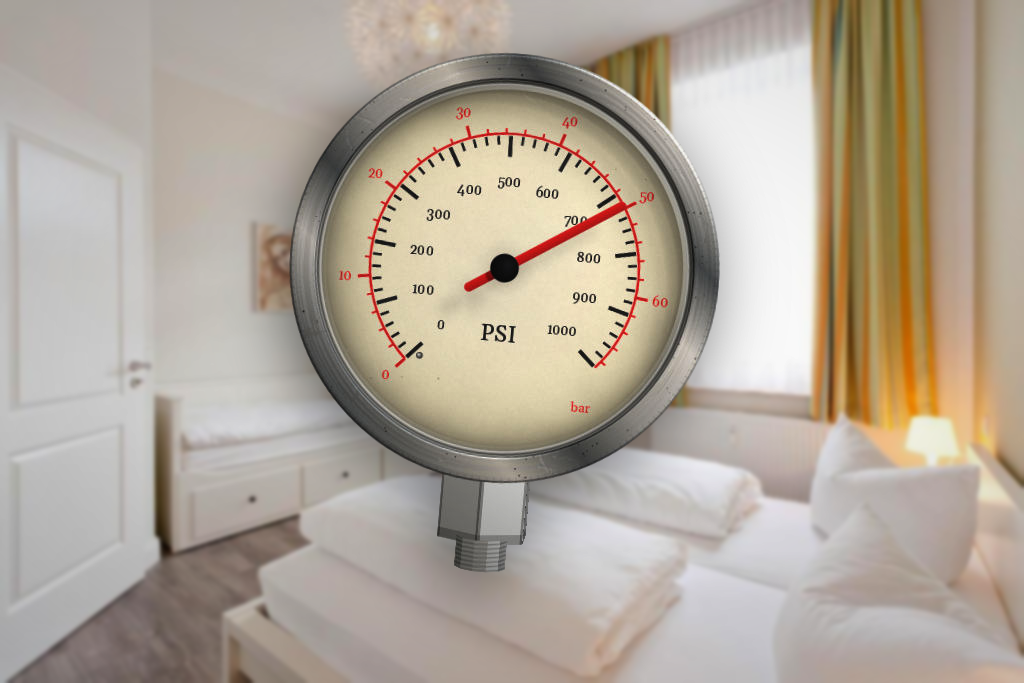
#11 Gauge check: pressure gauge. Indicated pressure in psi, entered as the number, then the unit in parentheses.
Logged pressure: 720 (psi)
